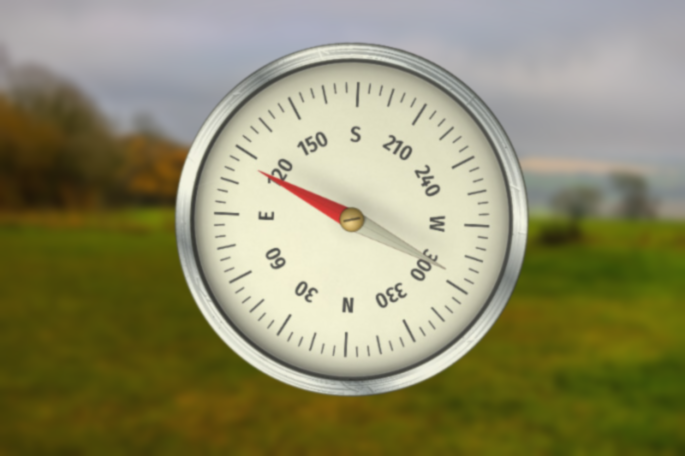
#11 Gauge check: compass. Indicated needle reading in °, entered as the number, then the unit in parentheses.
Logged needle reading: 115 (°)
